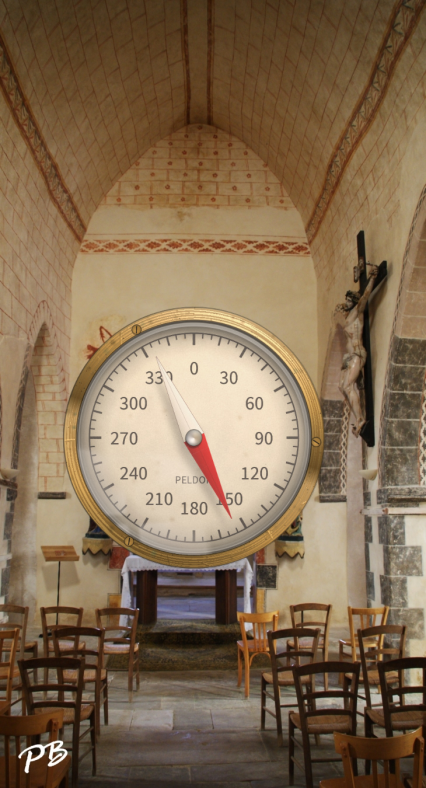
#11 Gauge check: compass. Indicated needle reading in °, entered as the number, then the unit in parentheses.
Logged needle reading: 155 (°)
